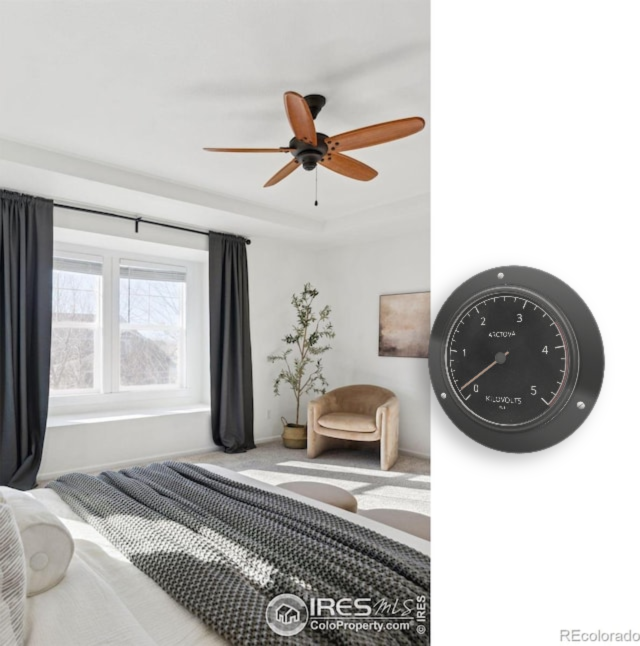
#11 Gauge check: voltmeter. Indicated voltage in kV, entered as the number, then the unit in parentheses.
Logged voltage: 0.2 (kV)
